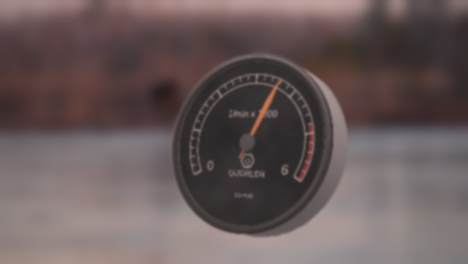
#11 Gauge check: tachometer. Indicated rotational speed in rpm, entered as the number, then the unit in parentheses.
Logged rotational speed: 3600 (rpm)
